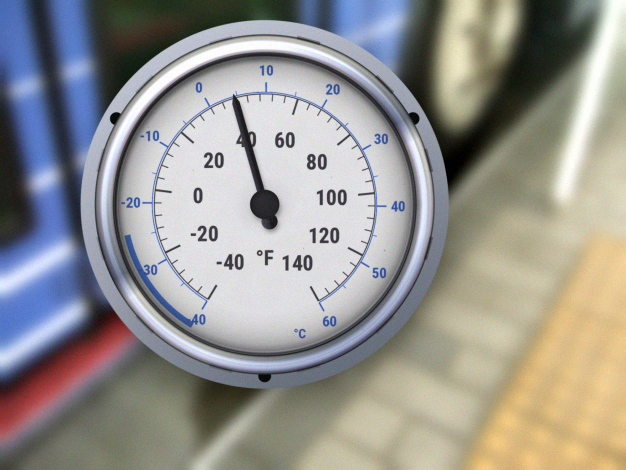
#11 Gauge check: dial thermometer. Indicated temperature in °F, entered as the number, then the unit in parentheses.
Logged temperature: 40 (°F)
